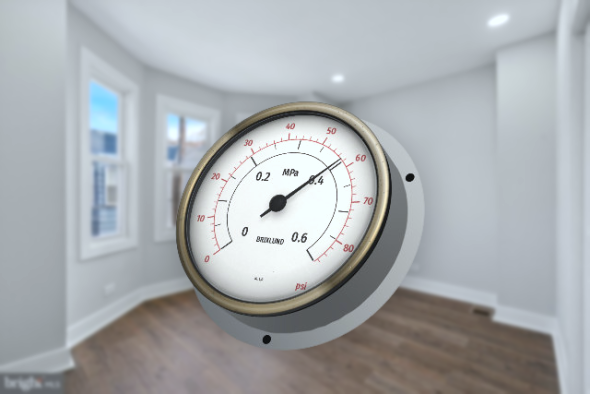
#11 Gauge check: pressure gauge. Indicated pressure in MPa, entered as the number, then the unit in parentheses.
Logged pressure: 0.4 (MPa)
